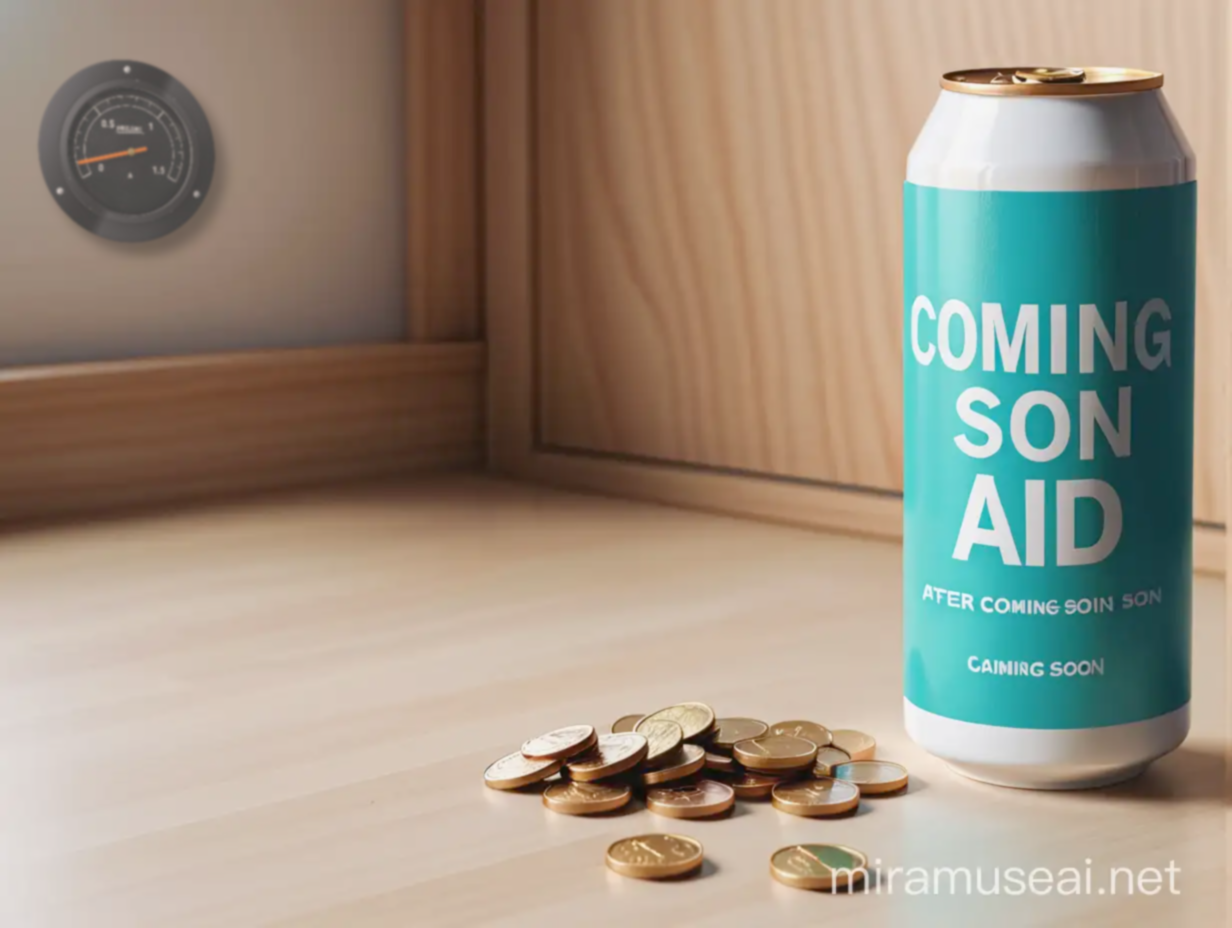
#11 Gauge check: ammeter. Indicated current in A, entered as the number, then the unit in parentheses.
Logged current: 0.1 (A)
